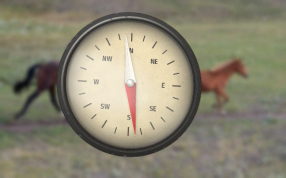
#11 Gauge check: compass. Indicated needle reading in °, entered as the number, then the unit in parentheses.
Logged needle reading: 172.5 (°)
